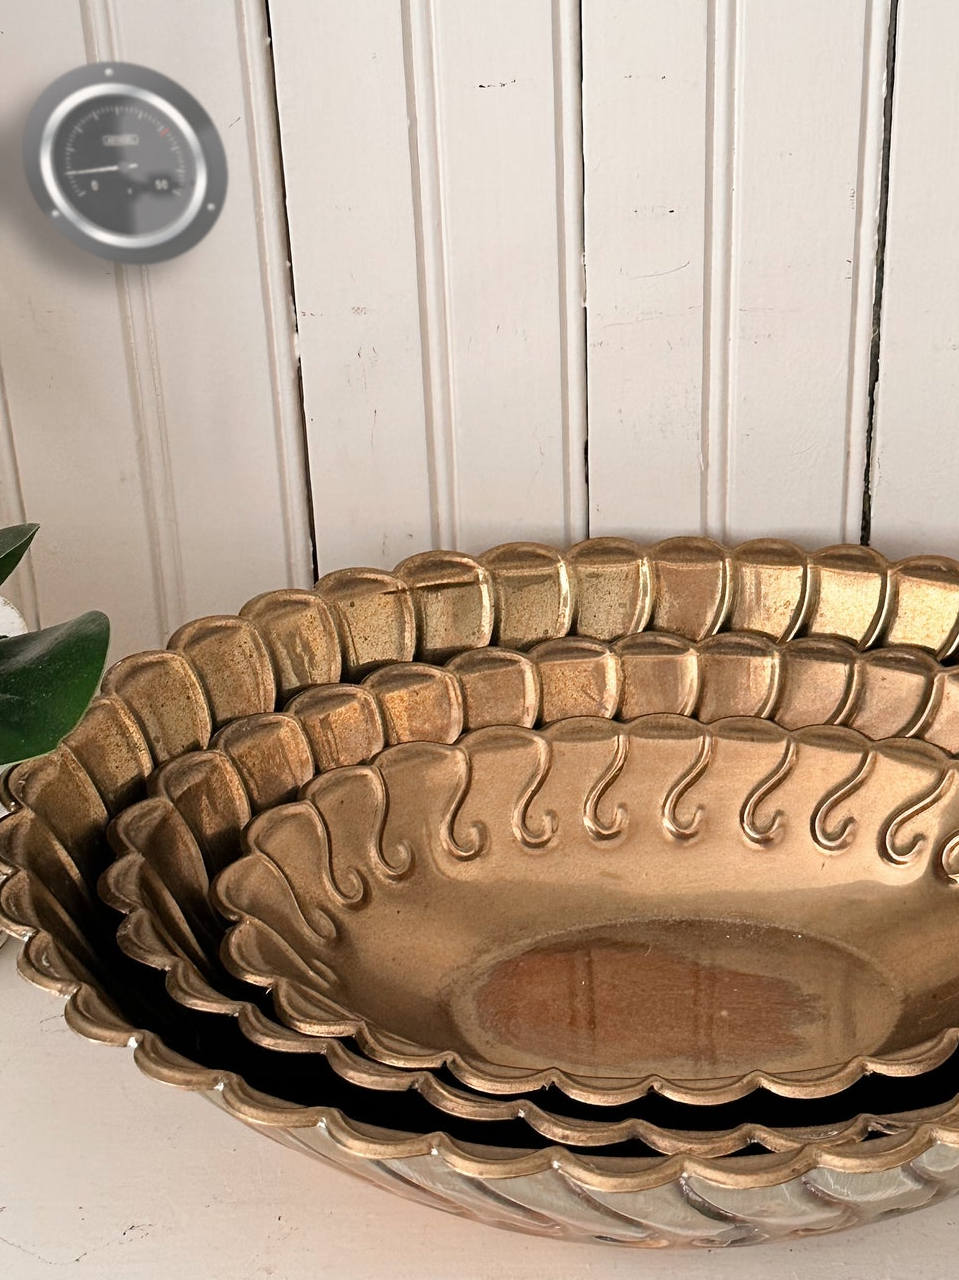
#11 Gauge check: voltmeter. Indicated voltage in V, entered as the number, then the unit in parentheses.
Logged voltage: 5 (V)
